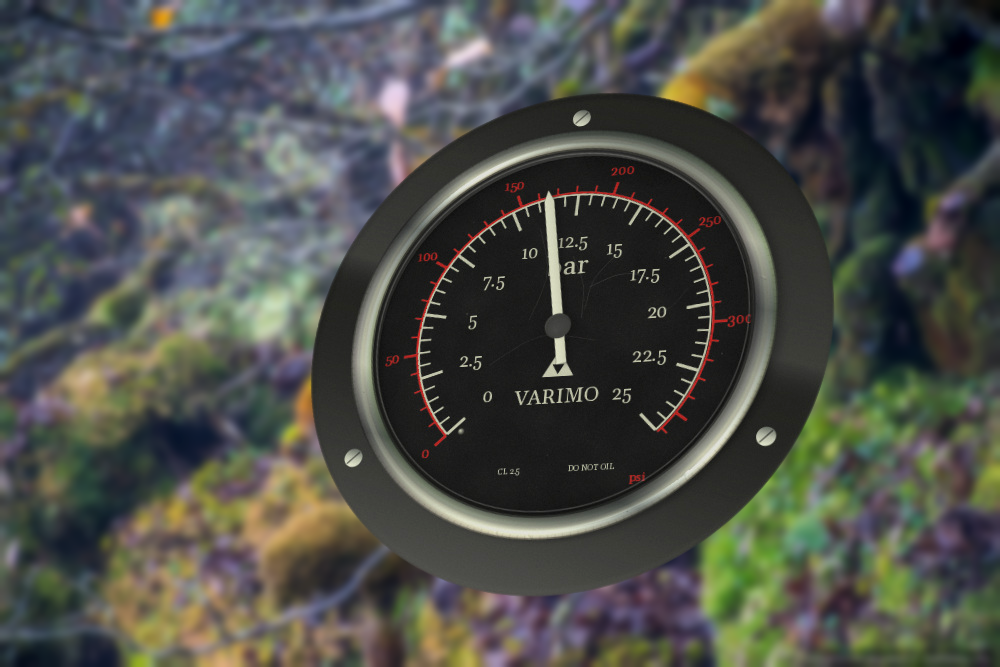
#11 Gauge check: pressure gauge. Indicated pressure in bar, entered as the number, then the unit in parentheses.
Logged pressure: 11.5 (bar)
